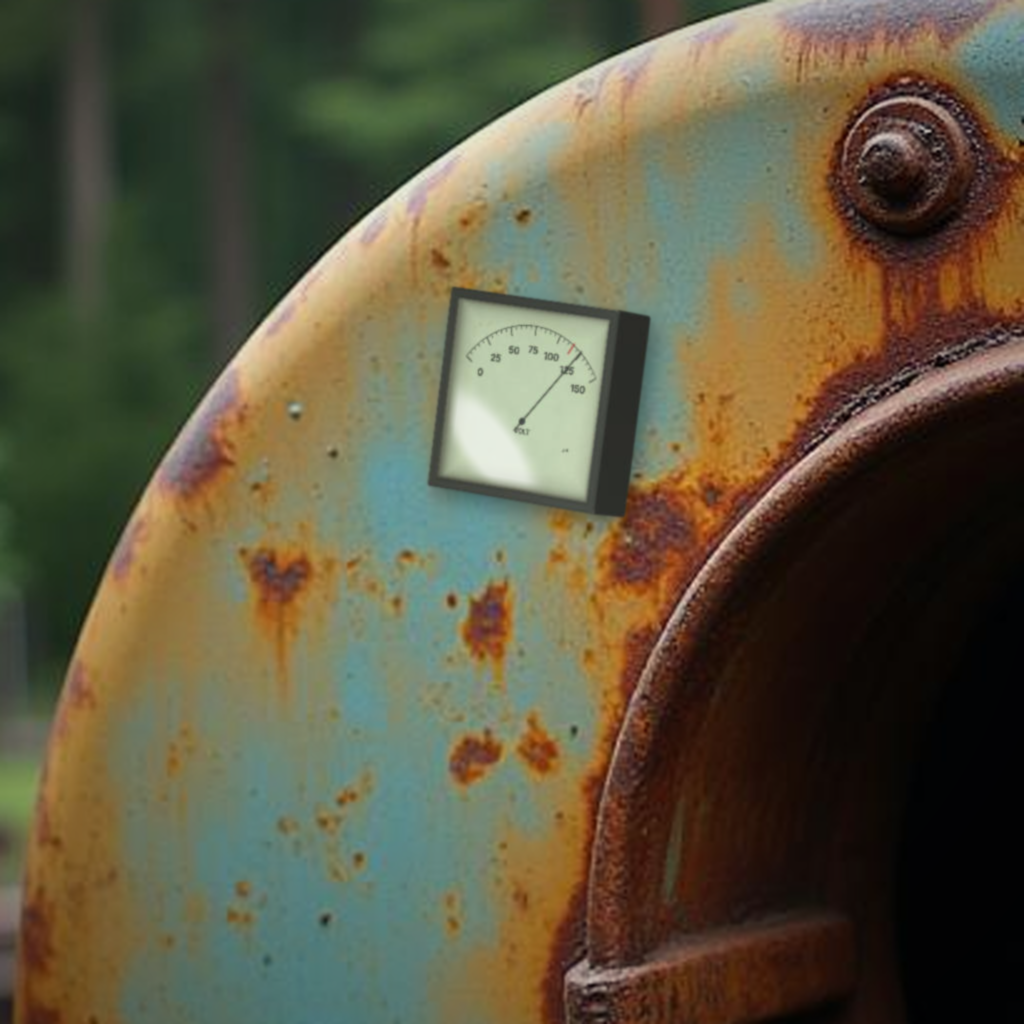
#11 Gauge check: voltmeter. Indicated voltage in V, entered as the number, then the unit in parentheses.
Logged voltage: 125 (V)
